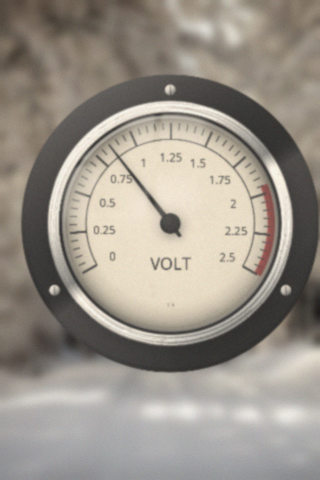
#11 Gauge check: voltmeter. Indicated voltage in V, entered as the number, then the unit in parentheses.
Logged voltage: 0.85 (V)
